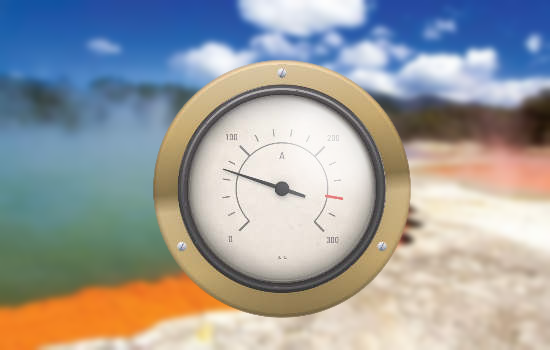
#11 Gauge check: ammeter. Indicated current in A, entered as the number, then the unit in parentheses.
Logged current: 70 (A)
